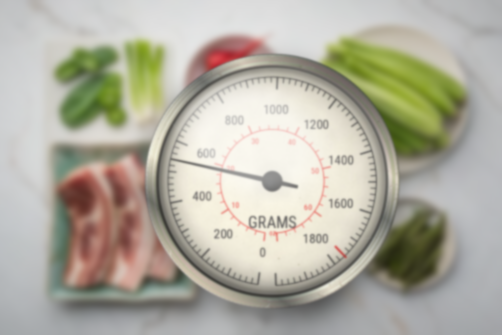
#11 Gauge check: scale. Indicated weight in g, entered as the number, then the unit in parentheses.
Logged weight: 540 (g)
